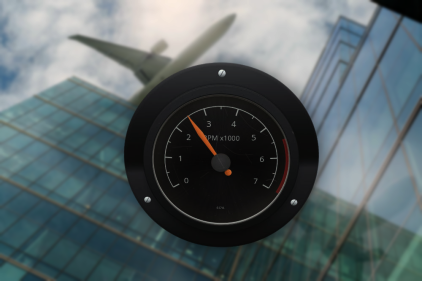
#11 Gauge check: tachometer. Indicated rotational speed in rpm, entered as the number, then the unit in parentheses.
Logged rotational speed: 2500 (rpm)
